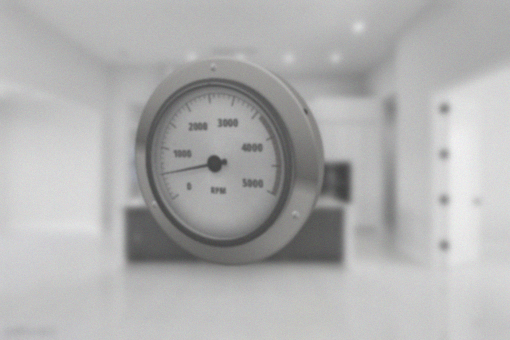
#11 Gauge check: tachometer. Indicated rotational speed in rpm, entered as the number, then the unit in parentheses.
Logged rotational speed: 500 (rpm)
